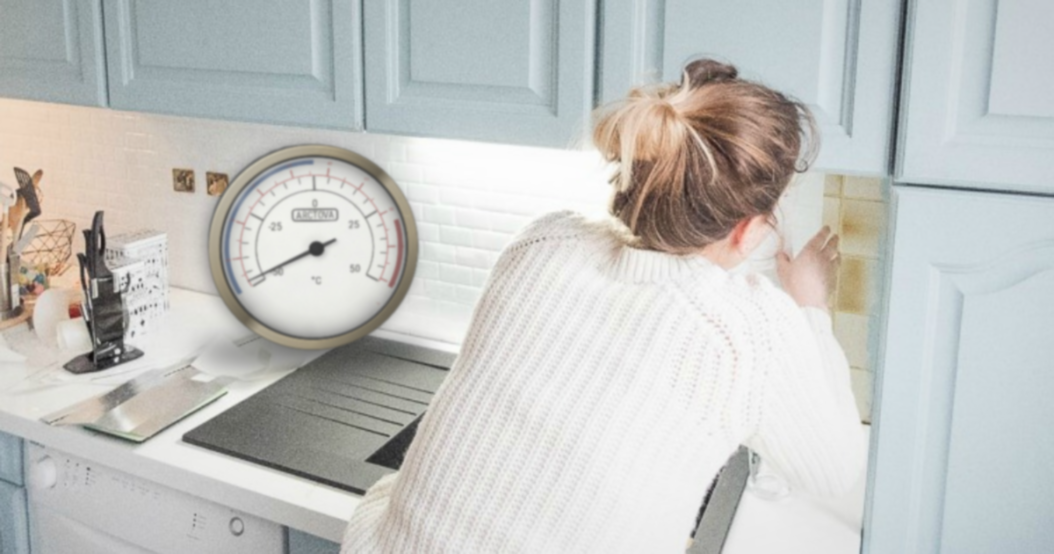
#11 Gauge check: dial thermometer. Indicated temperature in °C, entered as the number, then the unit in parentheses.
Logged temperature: -47.5 (°C)
